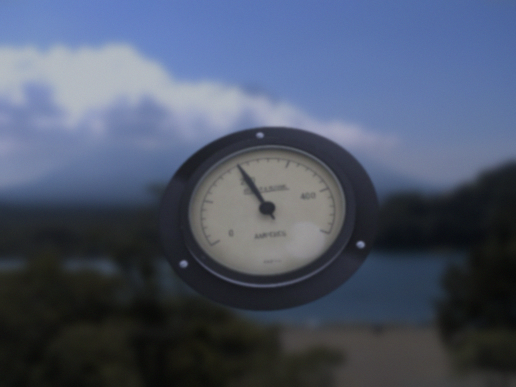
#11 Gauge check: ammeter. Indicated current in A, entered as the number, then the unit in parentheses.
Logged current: 200 (A)
